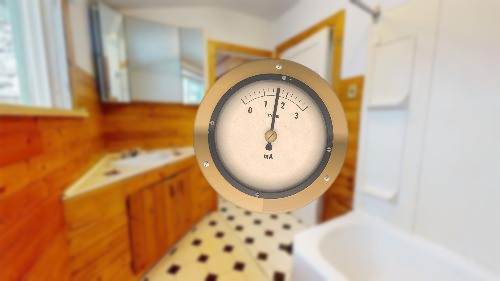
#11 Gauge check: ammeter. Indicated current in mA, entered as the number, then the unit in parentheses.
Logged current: 1.6 (mA)
